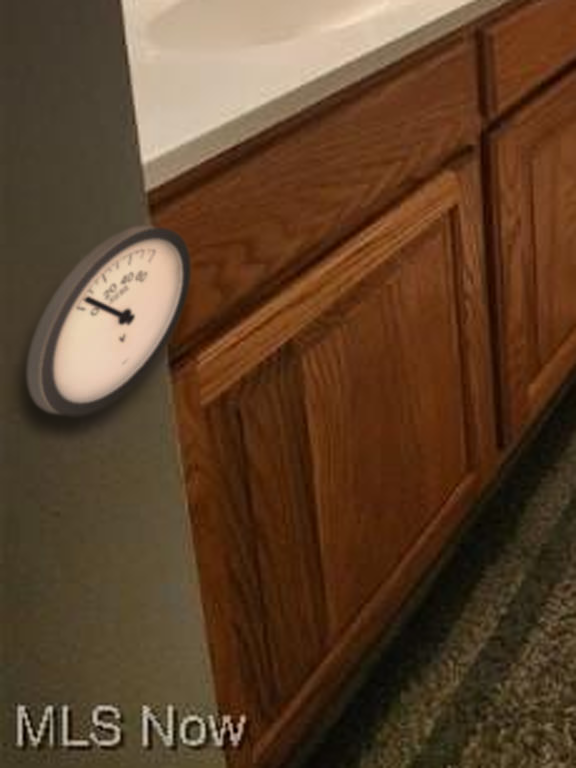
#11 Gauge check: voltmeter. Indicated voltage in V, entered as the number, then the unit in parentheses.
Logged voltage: 5 (V)
